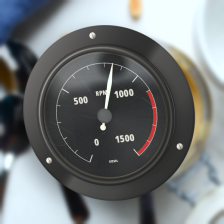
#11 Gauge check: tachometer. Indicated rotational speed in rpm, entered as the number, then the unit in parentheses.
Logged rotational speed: 850 (rpm)
